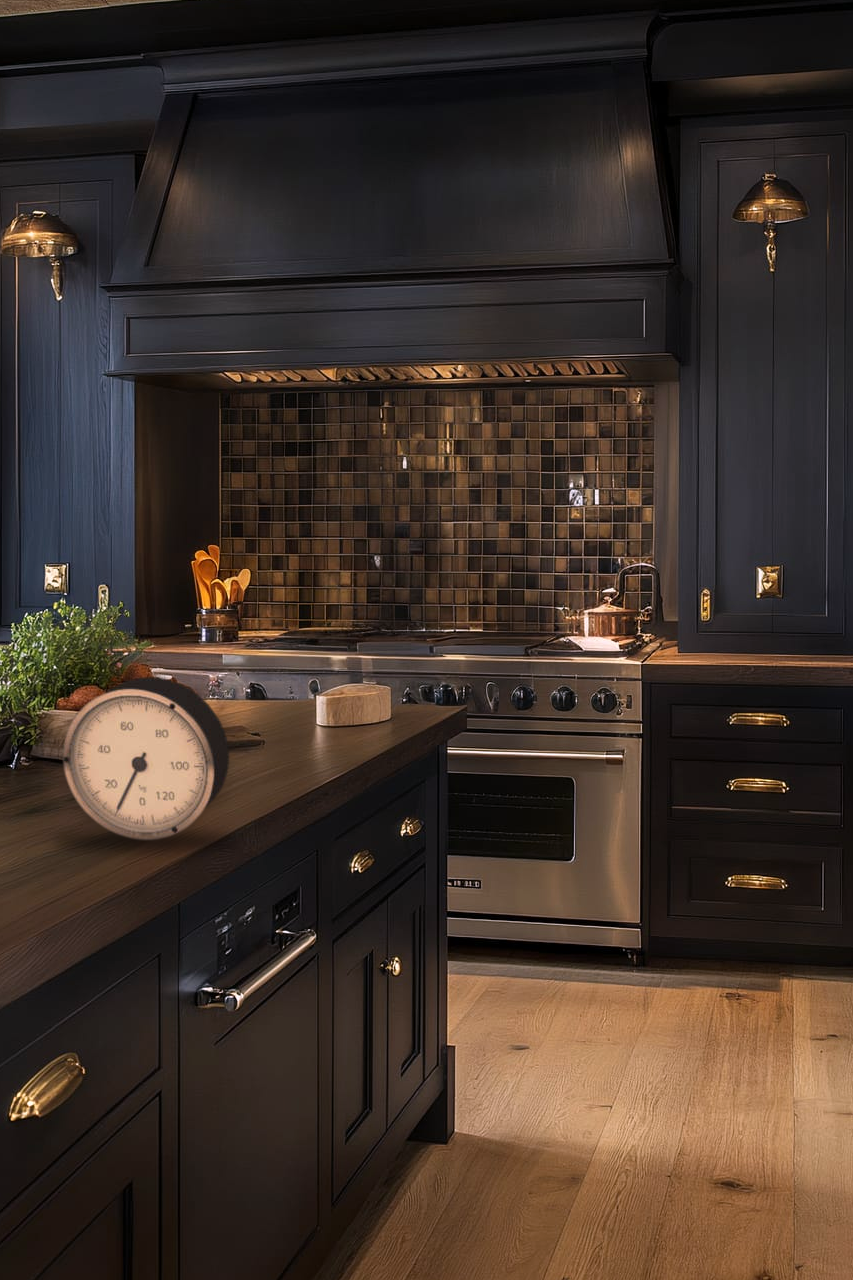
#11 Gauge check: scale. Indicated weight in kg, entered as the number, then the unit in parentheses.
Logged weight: 10 (kg)
